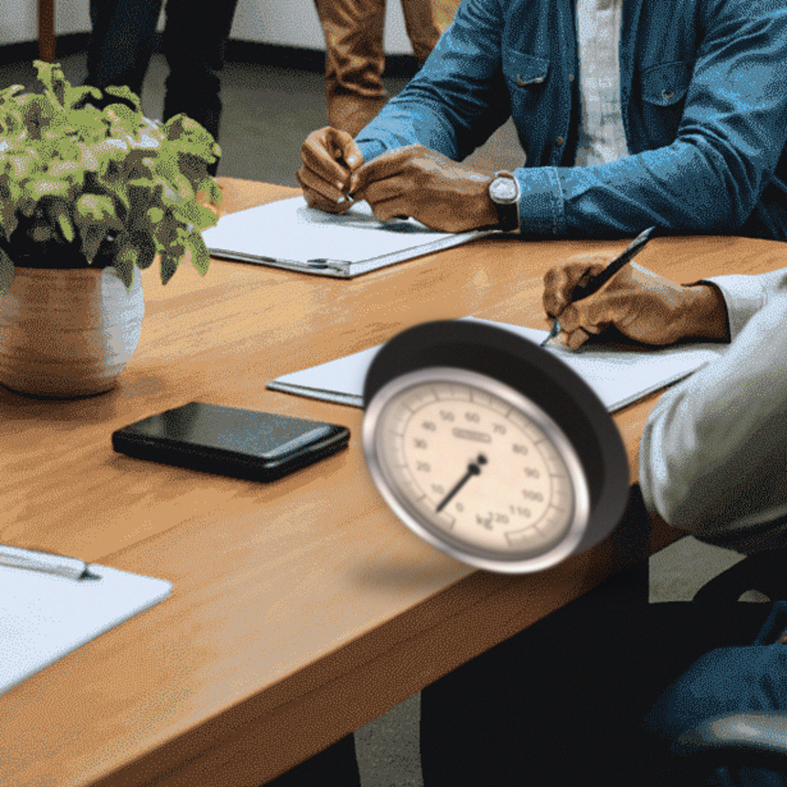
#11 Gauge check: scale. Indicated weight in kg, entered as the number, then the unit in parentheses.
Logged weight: 5 (kg)
